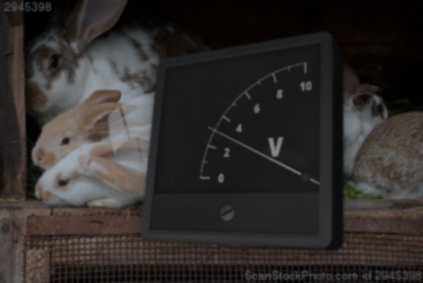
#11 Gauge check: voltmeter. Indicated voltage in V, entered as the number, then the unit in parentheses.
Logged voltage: 3 (V)
